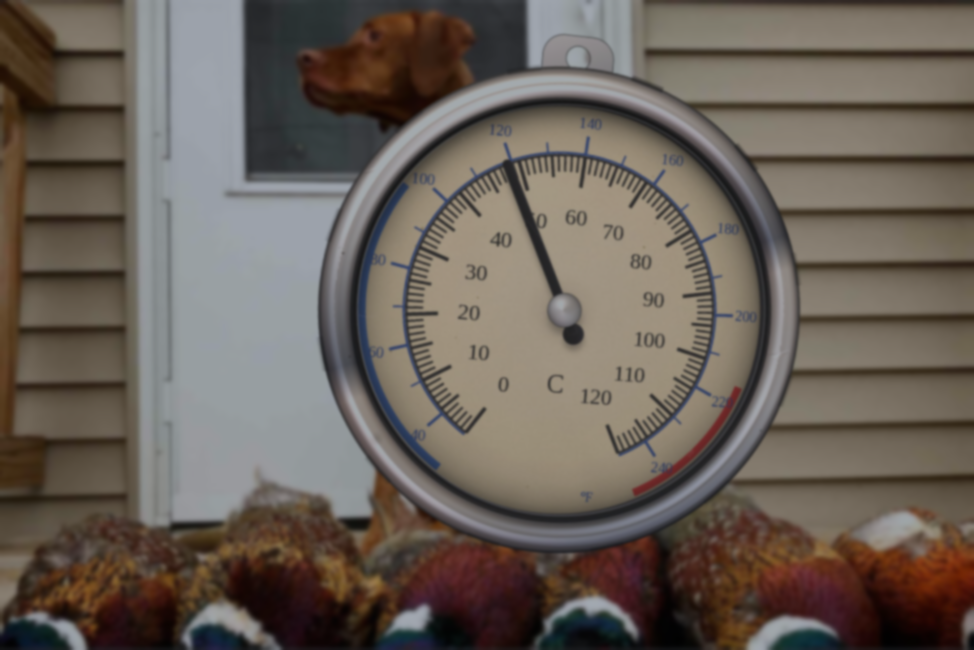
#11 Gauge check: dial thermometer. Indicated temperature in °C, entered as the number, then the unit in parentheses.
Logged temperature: 48 (°C)
